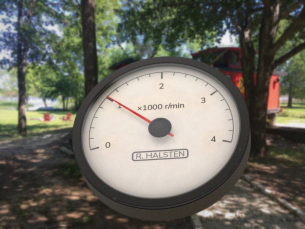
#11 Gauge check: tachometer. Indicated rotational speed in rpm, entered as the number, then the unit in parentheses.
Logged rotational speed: 1000 (rpm)
